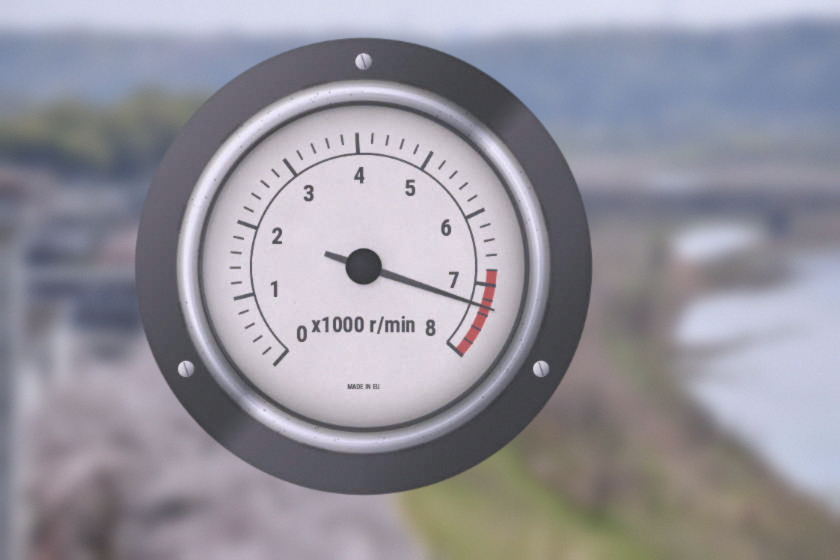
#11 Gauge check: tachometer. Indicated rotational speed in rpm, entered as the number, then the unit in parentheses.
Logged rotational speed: 7300 (rpm)
